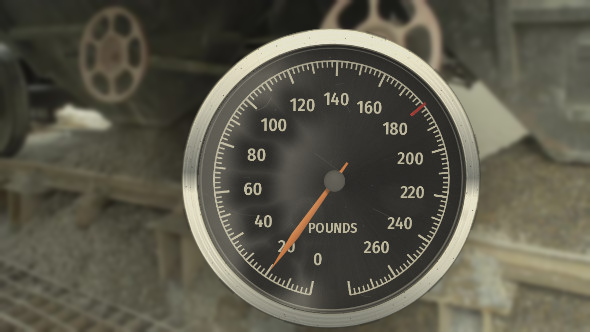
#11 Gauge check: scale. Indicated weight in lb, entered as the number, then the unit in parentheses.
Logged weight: 20 (lb)
